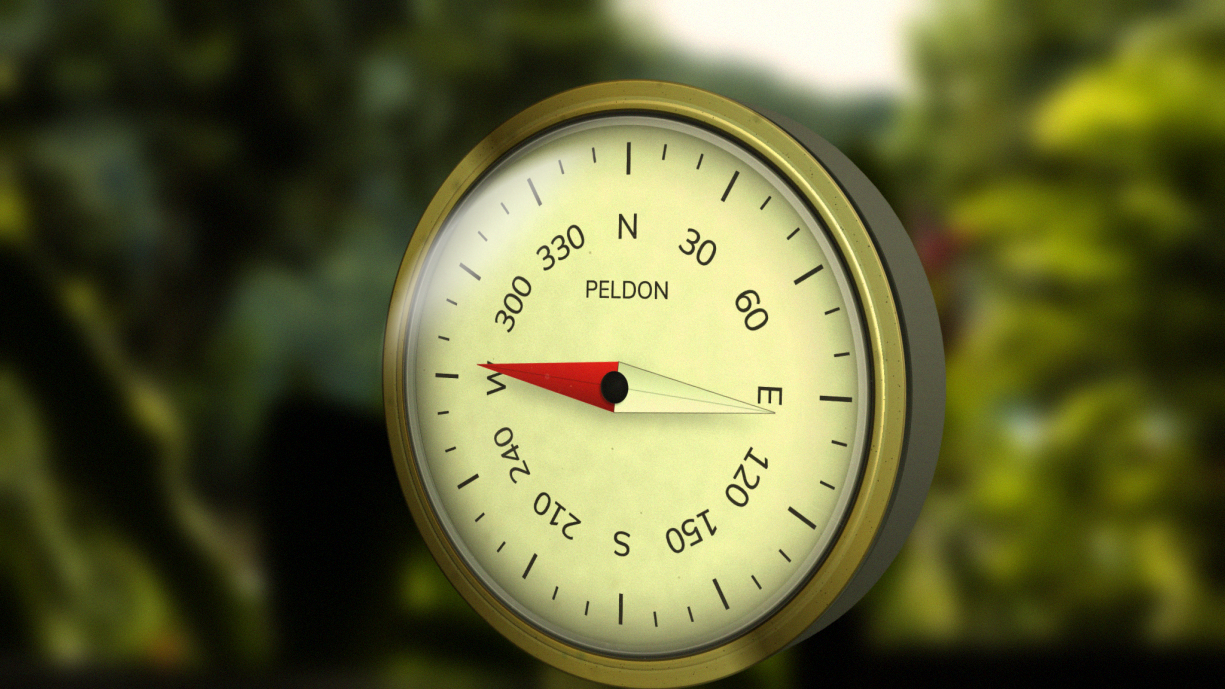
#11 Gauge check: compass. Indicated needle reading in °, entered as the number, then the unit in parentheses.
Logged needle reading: 275 (°)
